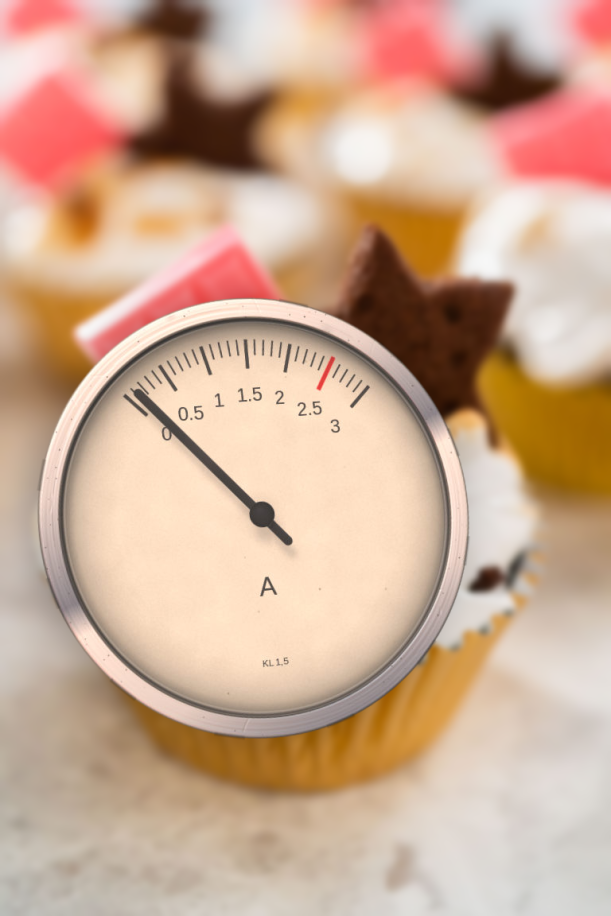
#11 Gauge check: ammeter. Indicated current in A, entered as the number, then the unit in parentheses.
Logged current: 0.1 (A)
